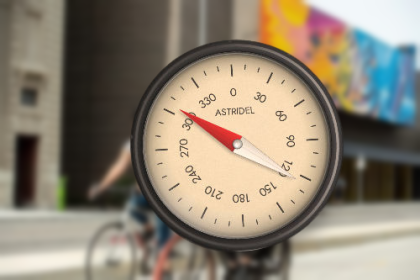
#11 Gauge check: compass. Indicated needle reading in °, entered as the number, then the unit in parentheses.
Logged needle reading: 305 (°)
